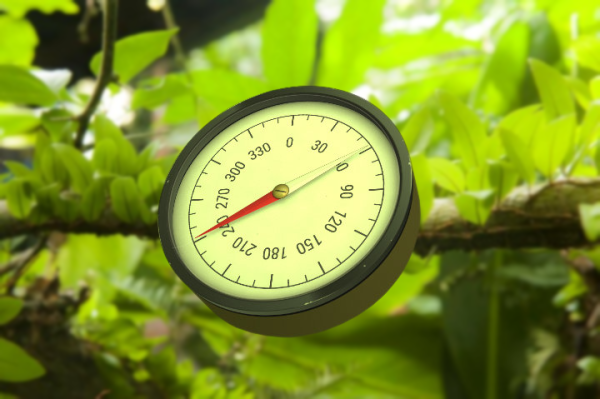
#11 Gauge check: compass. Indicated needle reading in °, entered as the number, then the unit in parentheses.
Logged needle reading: 240 (°)
